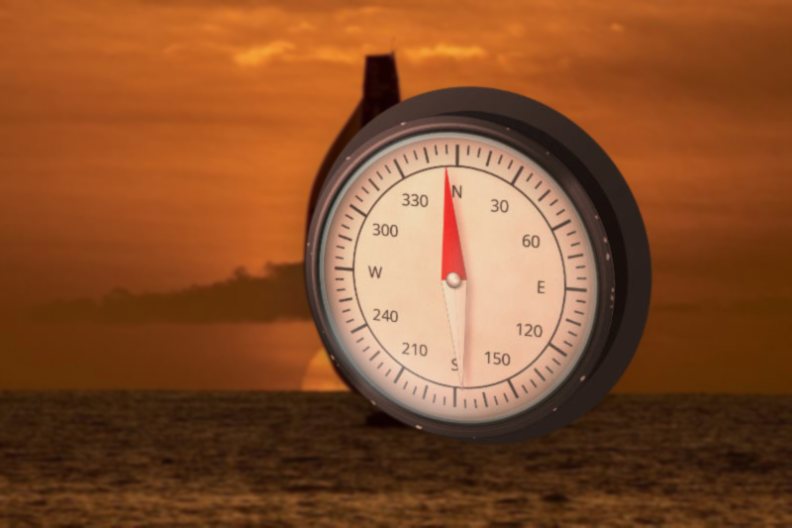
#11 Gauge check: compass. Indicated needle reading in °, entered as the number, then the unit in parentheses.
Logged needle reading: 355 (°)
